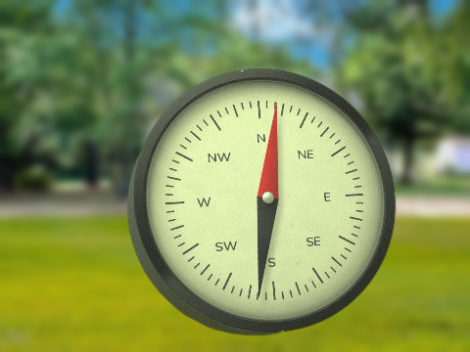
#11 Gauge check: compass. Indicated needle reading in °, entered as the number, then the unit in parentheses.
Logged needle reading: 10 (°)
